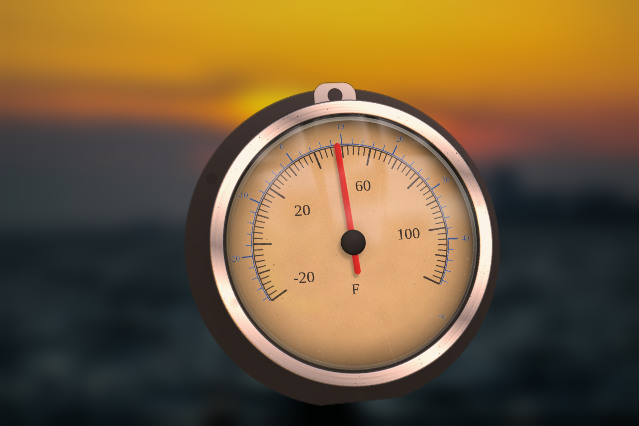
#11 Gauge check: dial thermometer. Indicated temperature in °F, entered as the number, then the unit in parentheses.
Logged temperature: 48 (°F)
